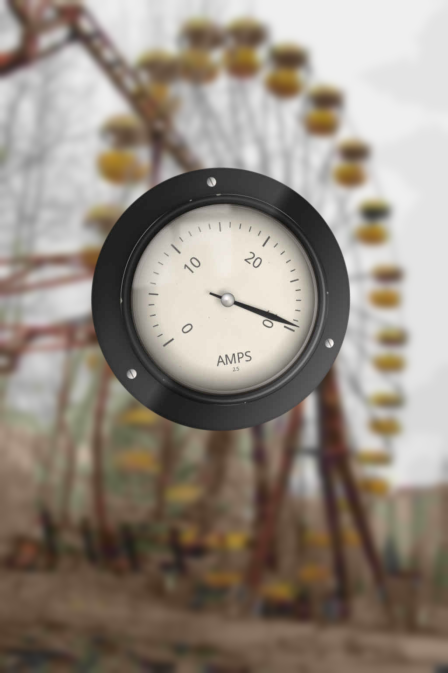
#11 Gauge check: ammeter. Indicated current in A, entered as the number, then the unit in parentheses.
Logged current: 29.5 (A)
